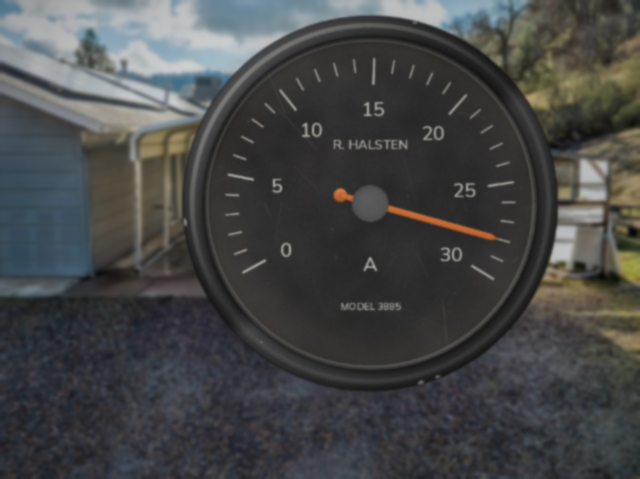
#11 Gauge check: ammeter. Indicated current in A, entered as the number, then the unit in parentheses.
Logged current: 28 (A)
